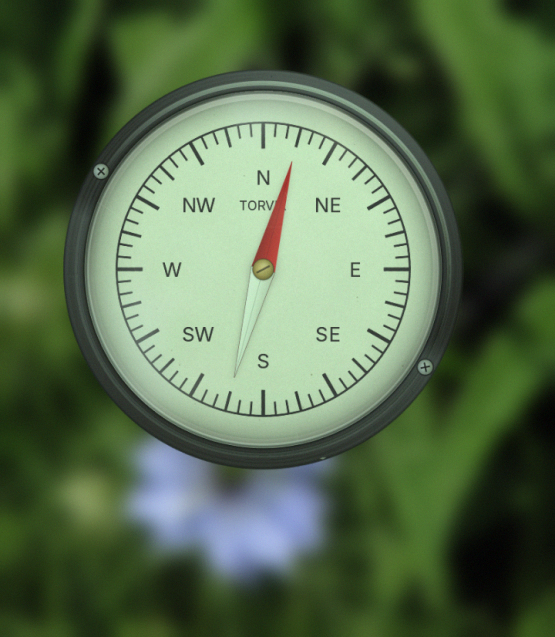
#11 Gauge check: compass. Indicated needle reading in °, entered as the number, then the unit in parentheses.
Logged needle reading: 15 (°)
